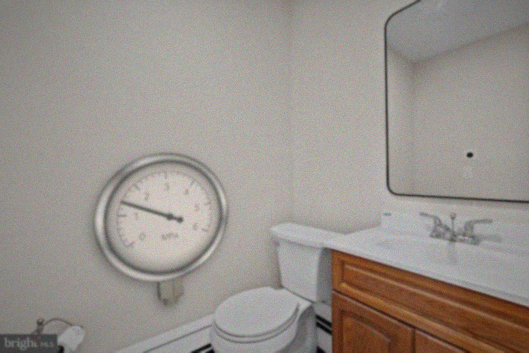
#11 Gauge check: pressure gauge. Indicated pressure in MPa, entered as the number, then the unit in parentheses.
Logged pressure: 1.4 (MPa)
